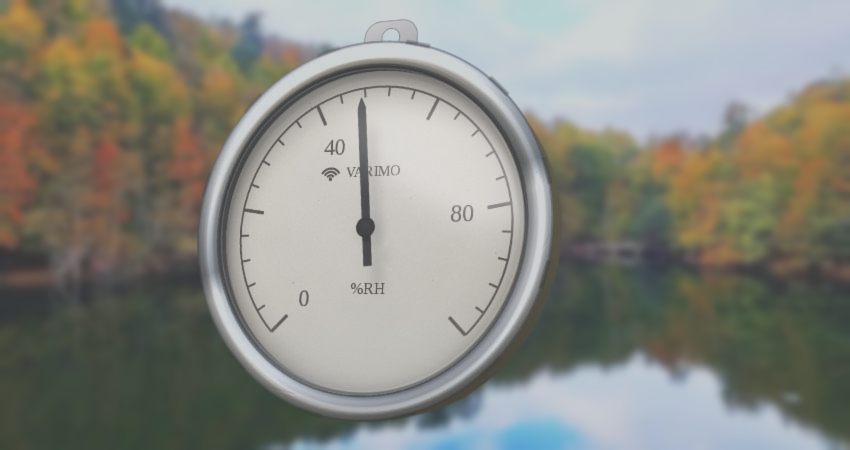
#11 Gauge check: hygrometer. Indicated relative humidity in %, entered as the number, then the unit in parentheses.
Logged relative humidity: 48 (%)
